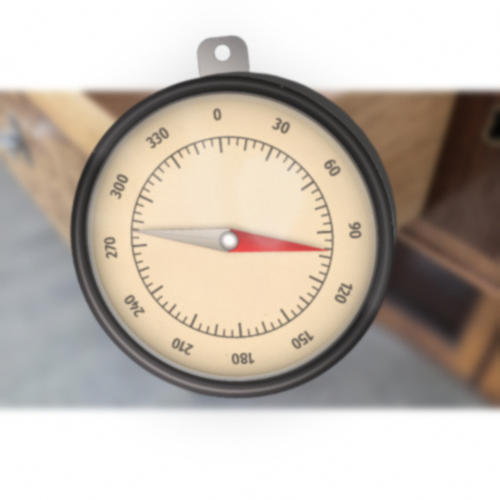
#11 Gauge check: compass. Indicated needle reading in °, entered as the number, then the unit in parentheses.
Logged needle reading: 100 (°)
